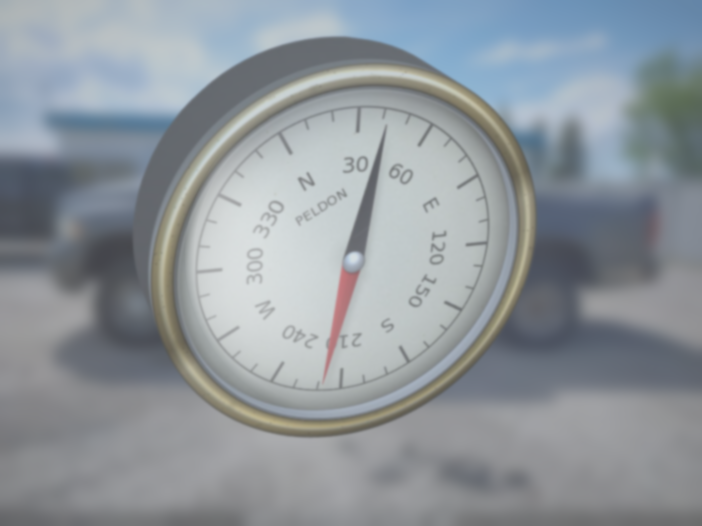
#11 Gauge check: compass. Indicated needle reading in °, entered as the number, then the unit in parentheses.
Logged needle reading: 220 (°)
